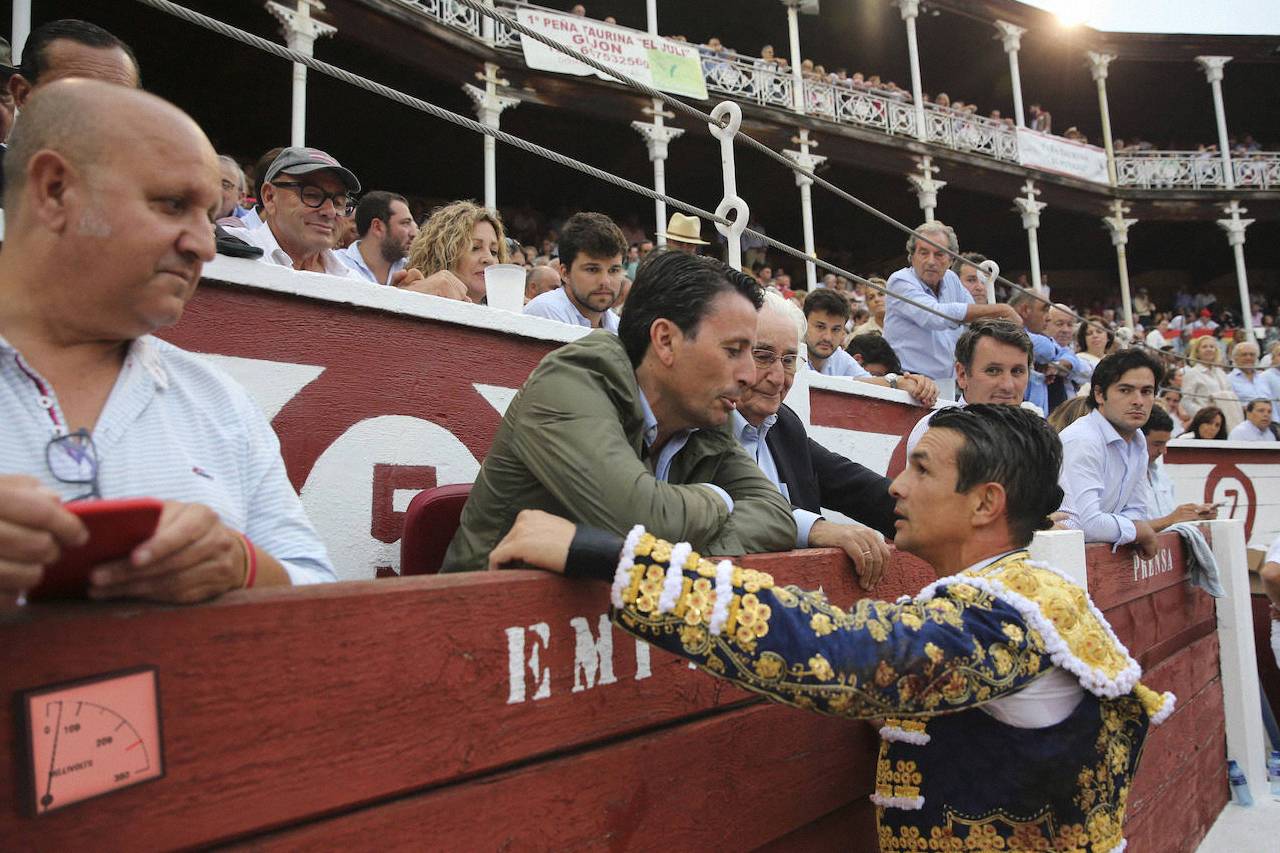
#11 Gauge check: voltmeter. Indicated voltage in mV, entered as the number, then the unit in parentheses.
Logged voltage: 50 (mV)
